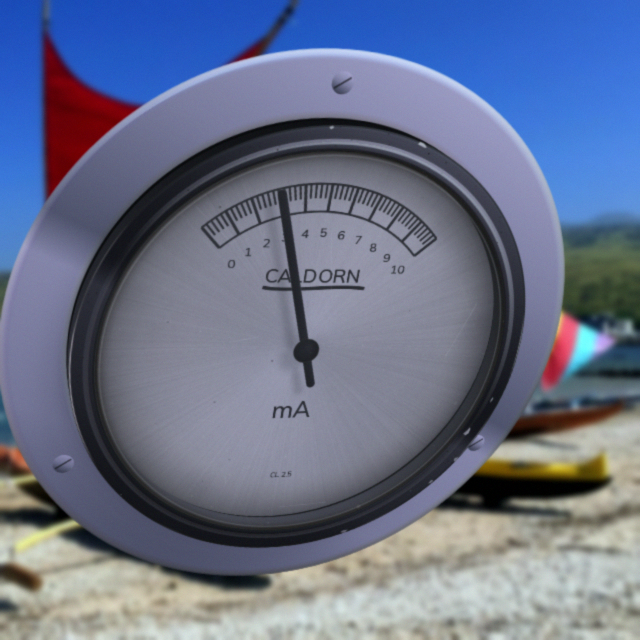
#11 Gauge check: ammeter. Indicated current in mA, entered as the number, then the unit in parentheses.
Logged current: 3 (mA)
